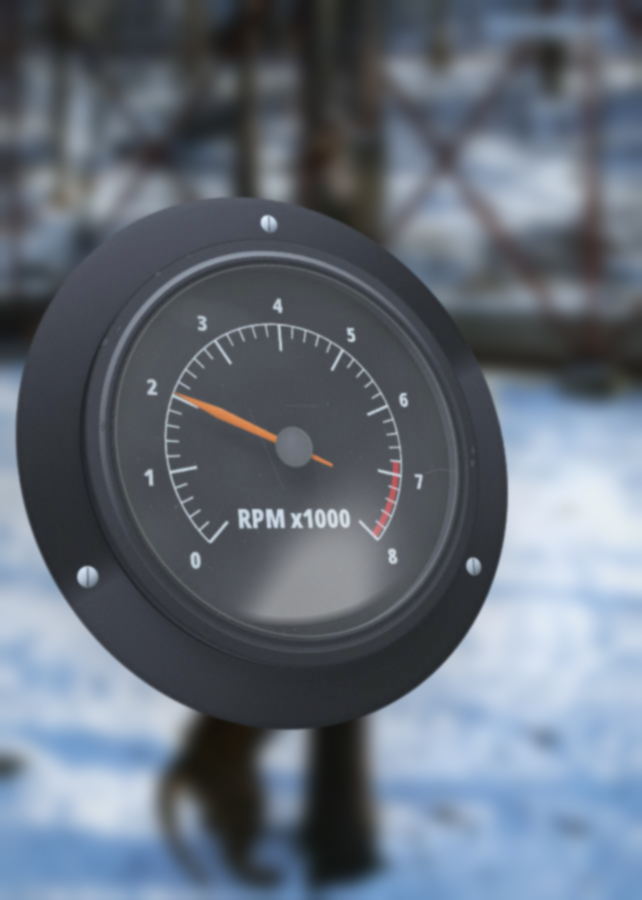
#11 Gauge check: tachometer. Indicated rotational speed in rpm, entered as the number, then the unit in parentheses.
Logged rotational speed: 2000 (rpm)
